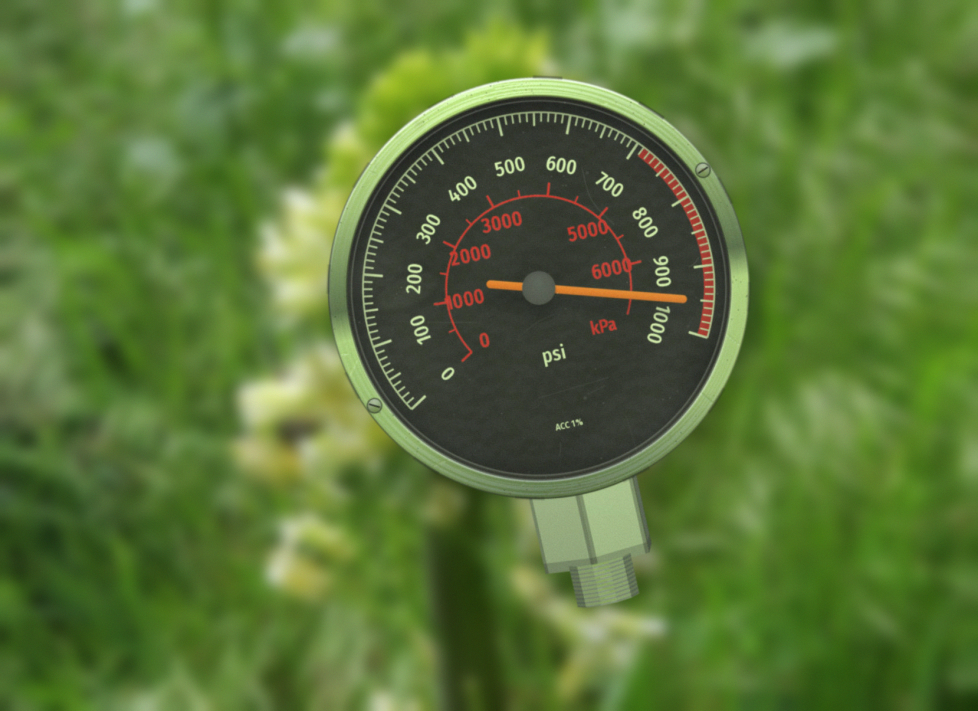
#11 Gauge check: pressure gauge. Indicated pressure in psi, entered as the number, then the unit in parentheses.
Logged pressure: 950 (psi)
